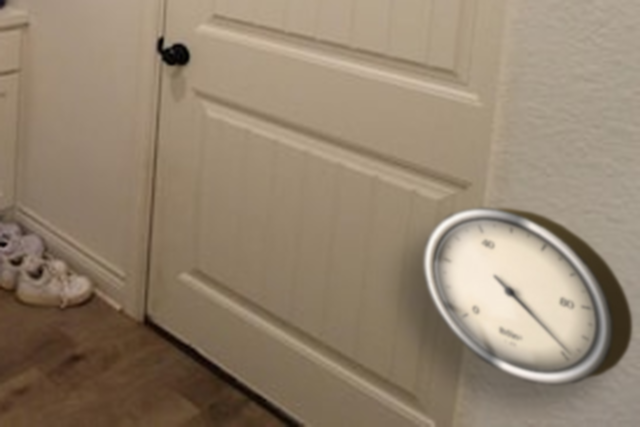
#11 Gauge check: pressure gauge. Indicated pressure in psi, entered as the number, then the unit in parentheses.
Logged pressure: 97.5 (psi)
